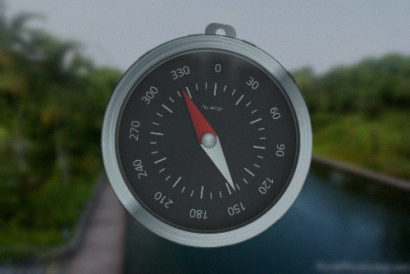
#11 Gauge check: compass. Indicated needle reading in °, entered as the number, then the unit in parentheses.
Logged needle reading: 325 (°)
